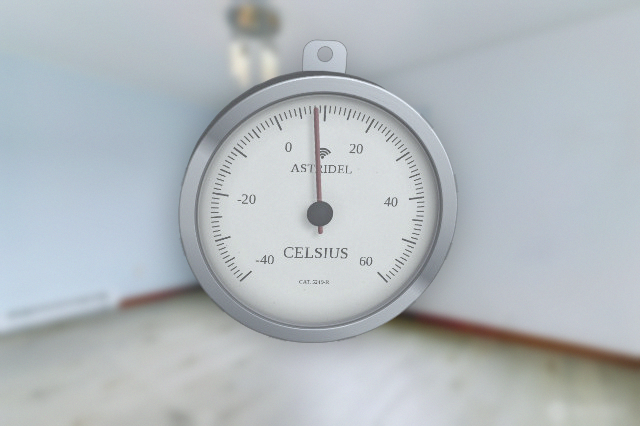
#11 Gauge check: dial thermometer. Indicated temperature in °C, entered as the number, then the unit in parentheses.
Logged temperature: 8 (°C)
